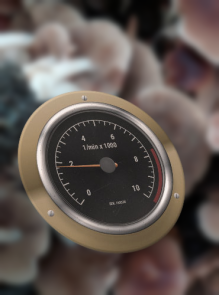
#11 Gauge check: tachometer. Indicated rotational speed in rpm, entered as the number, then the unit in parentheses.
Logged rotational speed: 1750 (rpm)
